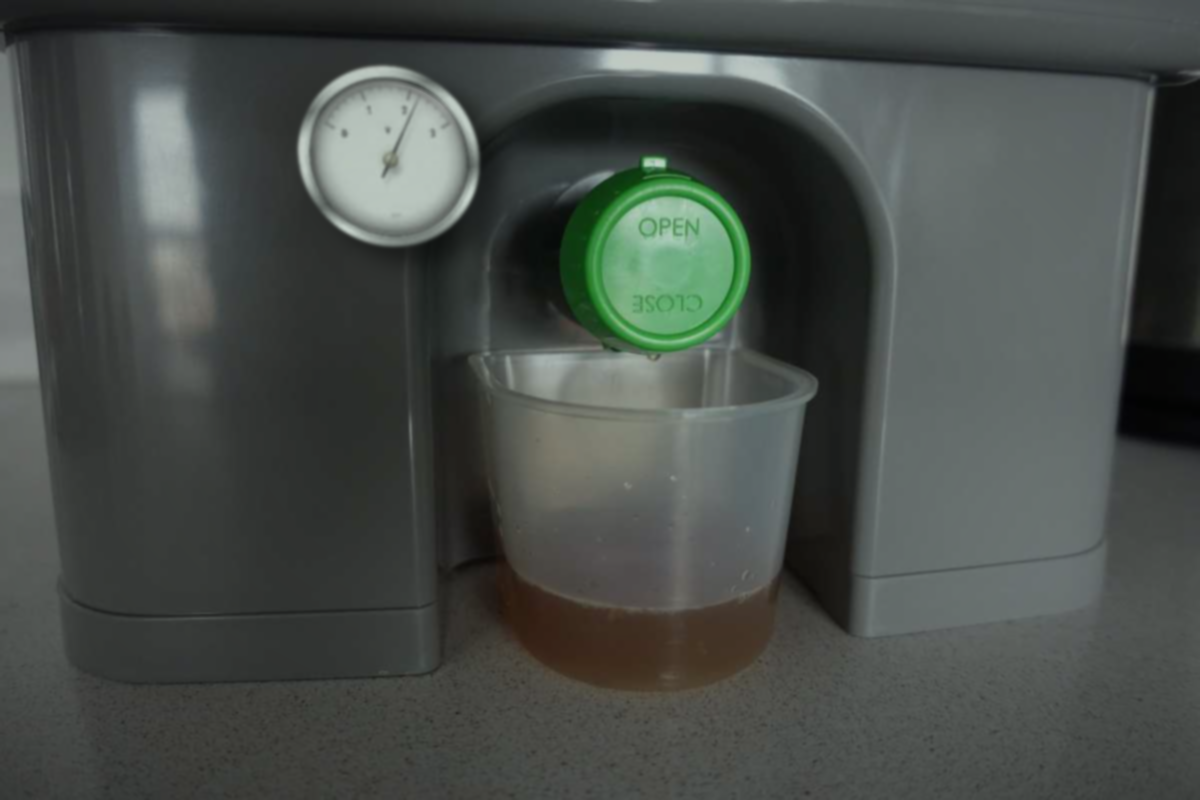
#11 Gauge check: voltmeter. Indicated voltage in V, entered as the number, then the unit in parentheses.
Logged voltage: 2.2 (V)
